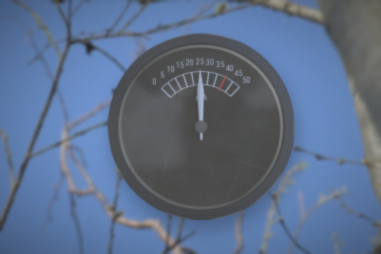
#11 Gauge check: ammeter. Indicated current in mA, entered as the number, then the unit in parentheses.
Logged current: 25 (mA)
